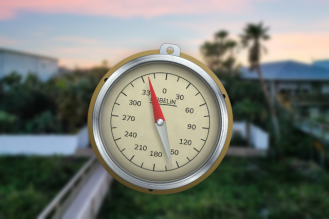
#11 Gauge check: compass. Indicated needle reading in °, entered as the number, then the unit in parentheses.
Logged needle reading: 337.5 (°)
